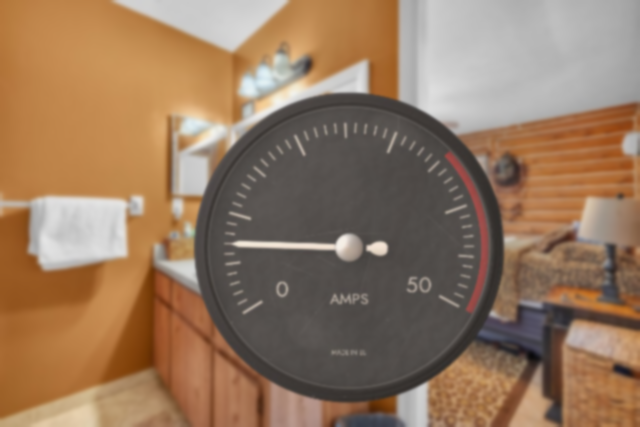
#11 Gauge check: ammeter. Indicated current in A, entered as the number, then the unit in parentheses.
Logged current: 7 (A)
